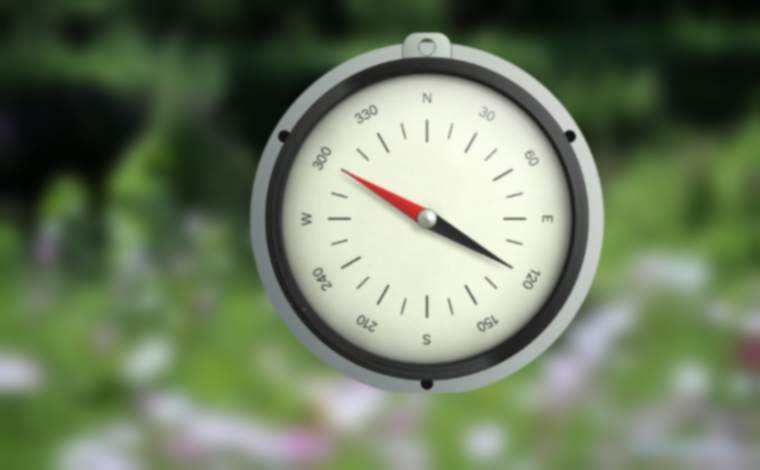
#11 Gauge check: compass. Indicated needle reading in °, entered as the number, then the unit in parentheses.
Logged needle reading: 300 (°)
